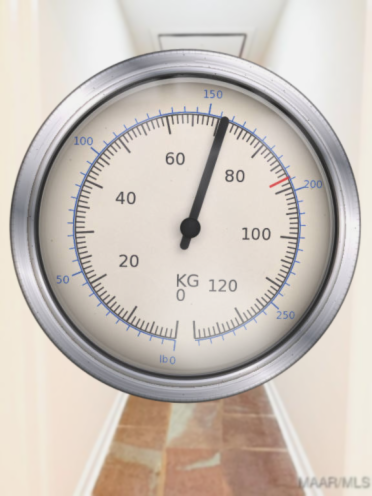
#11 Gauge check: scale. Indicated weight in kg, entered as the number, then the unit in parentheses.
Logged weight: 71 (kg)
